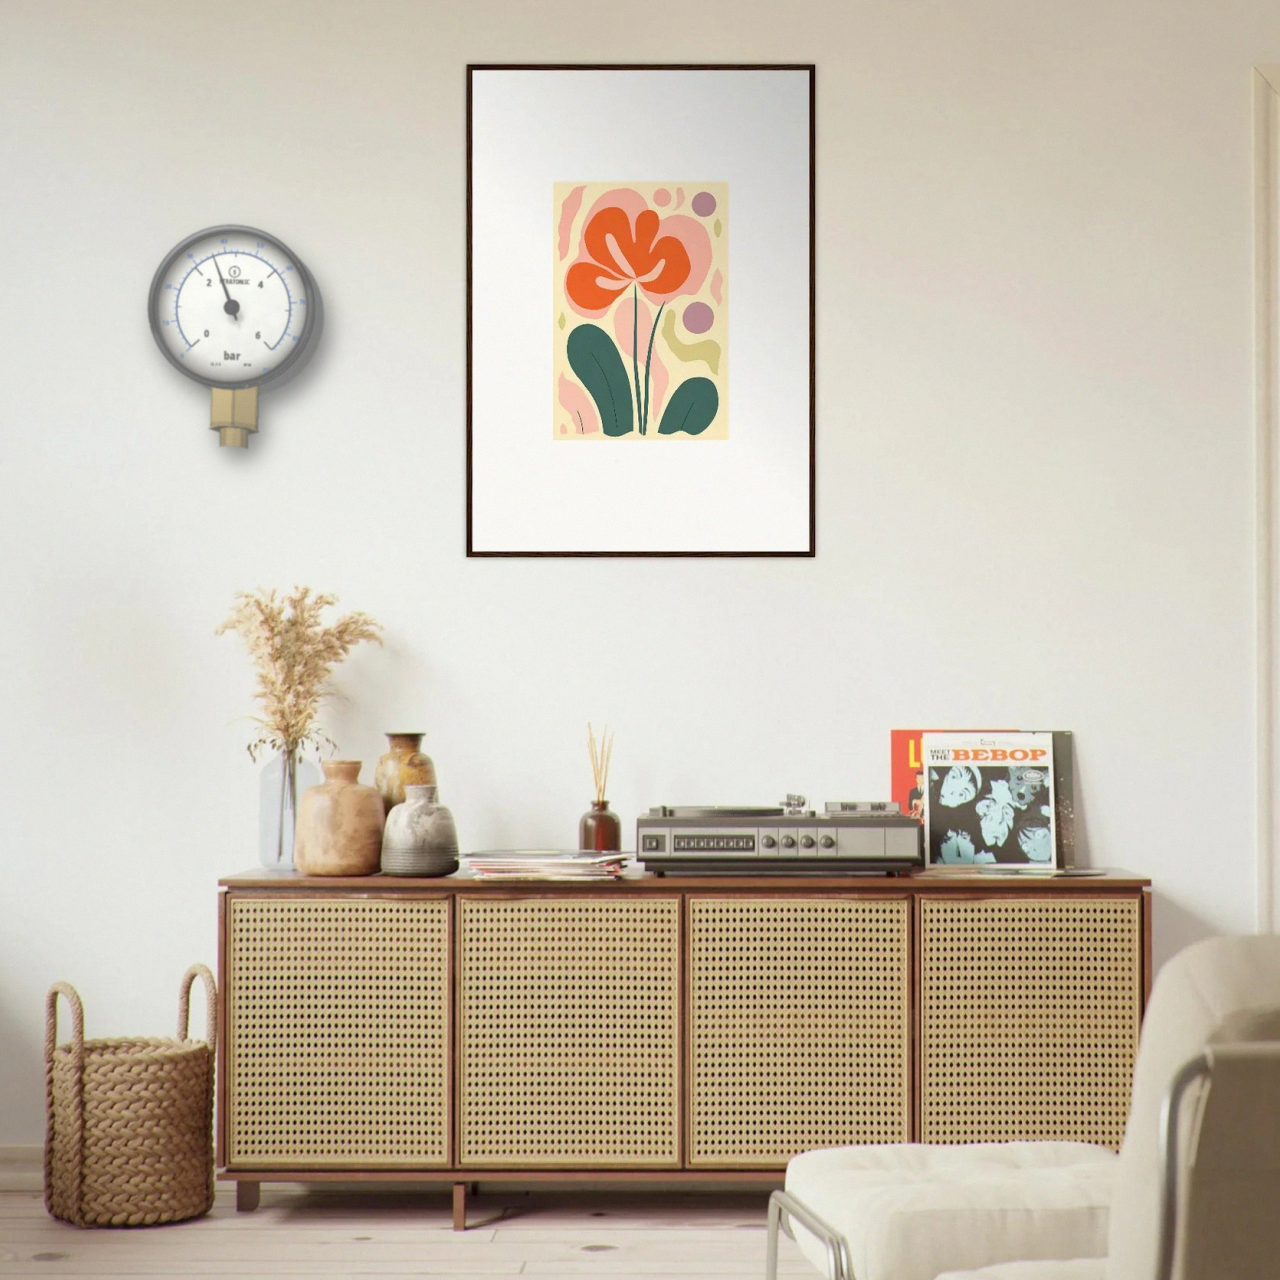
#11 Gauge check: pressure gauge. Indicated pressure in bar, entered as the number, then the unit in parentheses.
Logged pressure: 2.5 (bar)
